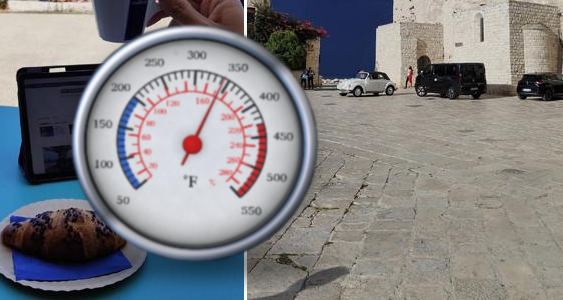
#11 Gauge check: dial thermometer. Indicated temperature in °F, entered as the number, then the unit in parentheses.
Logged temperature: 340 (°F)
